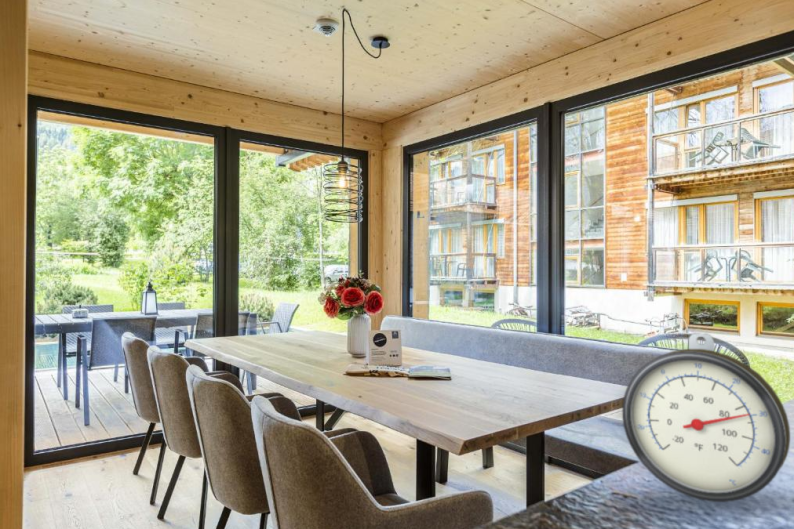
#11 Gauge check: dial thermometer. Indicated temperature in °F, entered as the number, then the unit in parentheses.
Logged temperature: 85 (°F)
